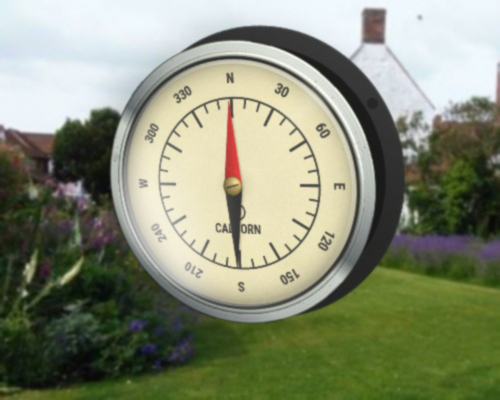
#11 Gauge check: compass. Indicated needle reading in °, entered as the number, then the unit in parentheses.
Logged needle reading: 0 (°)
